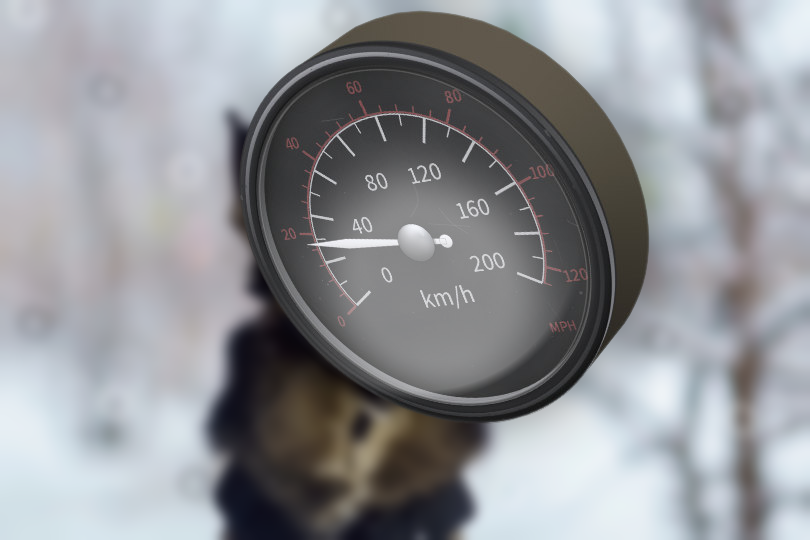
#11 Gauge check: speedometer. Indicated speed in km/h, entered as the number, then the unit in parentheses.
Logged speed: 30 (km/h)
